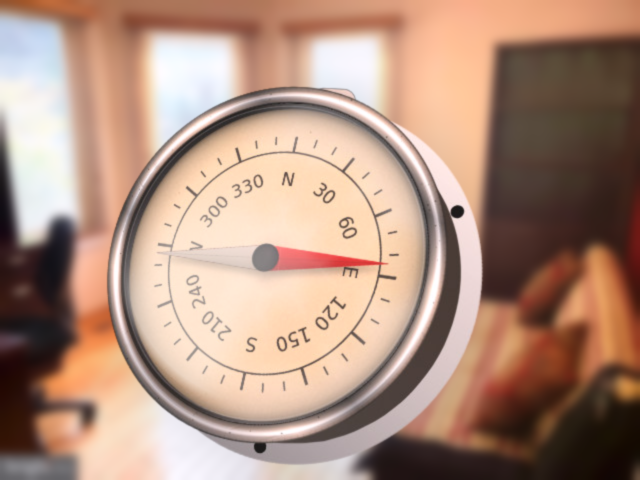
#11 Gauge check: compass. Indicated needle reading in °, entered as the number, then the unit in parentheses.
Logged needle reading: 85 (°)
